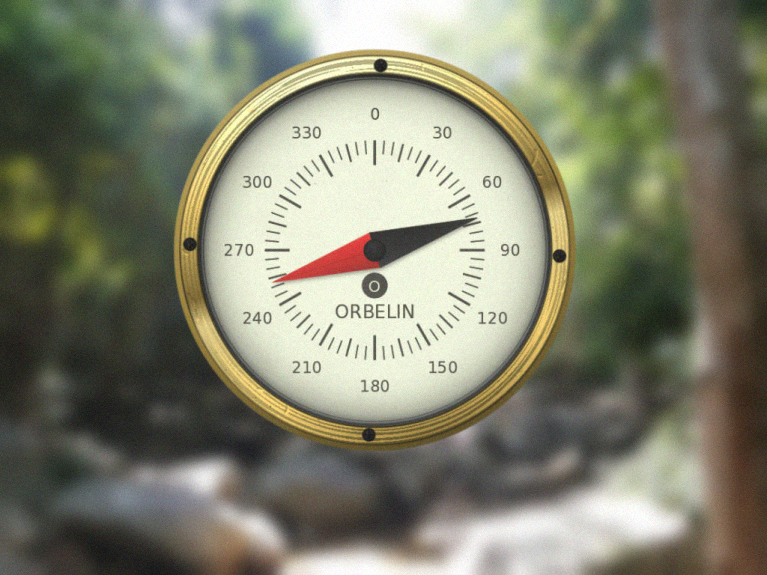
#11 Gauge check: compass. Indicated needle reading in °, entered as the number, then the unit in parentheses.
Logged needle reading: 252.5 (°)
